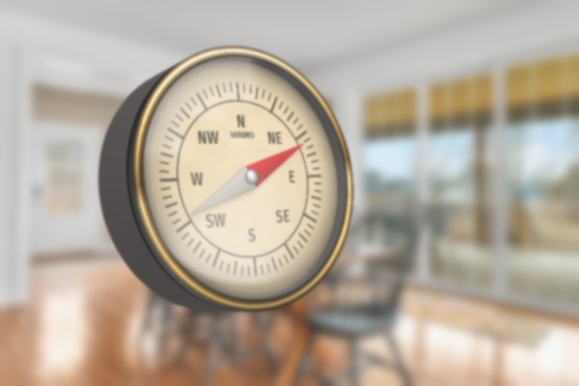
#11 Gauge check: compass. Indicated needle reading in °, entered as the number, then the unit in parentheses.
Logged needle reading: 65 (°)
